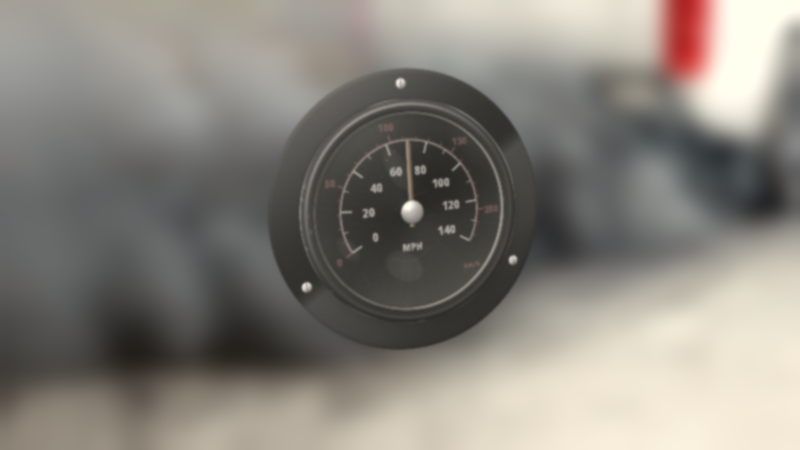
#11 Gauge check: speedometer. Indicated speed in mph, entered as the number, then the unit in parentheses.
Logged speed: 70 (mph)
